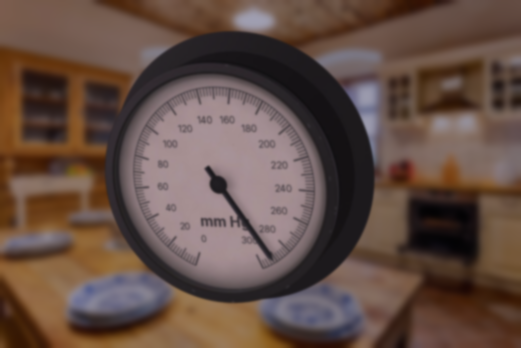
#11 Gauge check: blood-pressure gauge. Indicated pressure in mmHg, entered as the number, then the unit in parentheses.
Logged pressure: 290 (mmHg)
